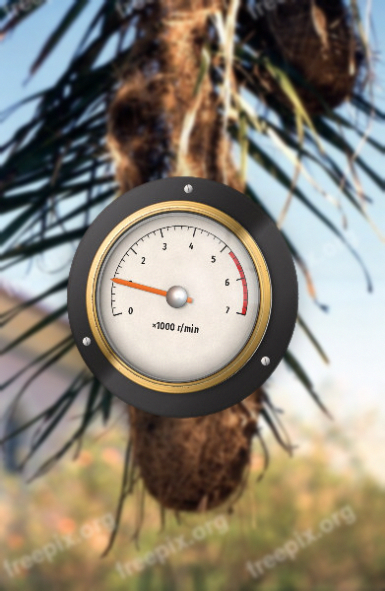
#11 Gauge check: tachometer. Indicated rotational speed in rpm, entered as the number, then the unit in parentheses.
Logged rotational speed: 1000 (rpm)
